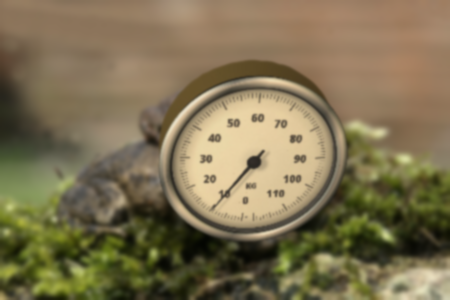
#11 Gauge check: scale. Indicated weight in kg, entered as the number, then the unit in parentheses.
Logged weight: 10 (kg)
